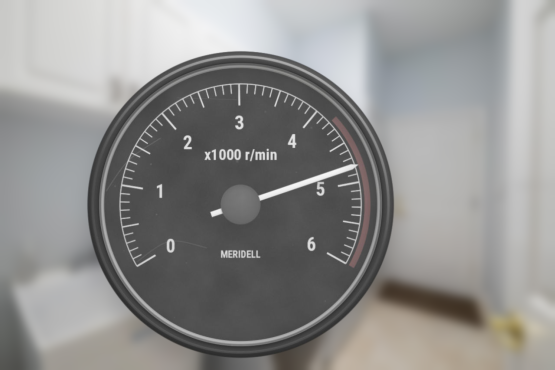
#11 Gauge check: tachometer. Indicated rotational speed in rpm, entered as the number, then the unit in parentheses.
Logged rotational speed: 4800 (rpm)
